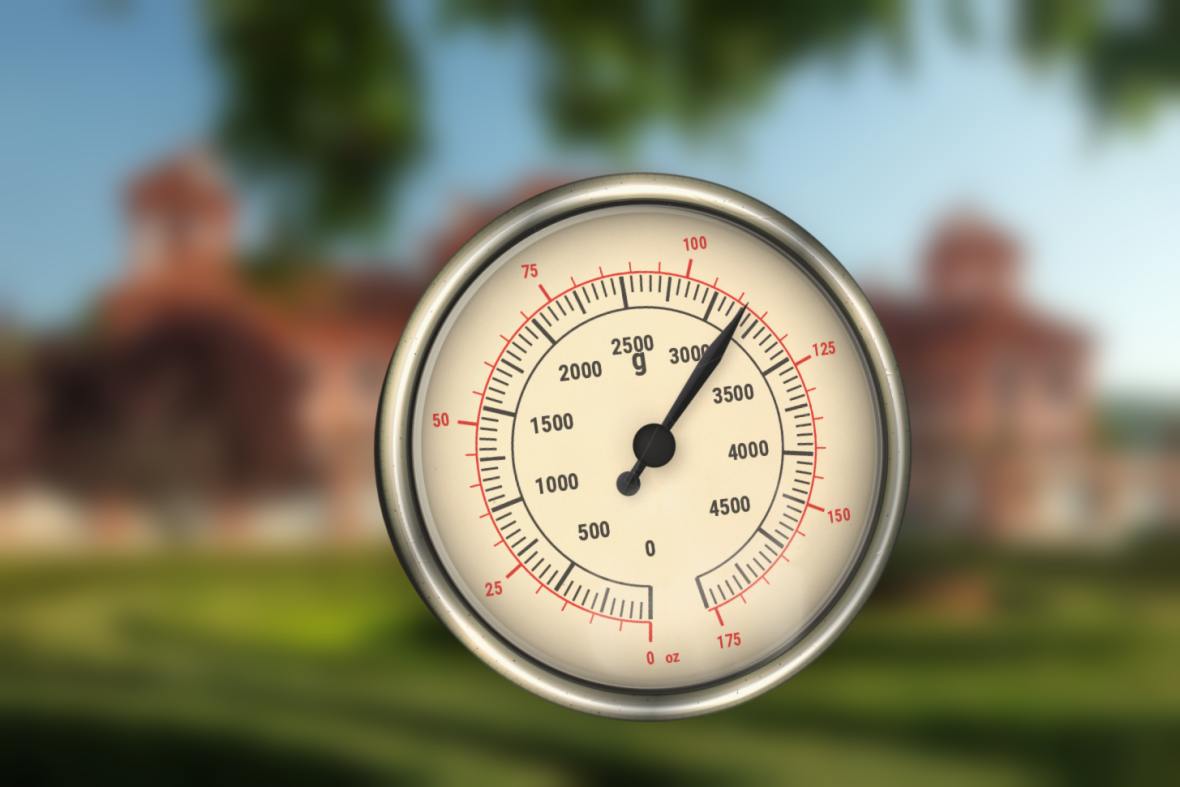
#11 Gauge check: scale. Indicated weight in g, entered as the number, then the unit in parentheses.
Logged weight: 3150 (g)
